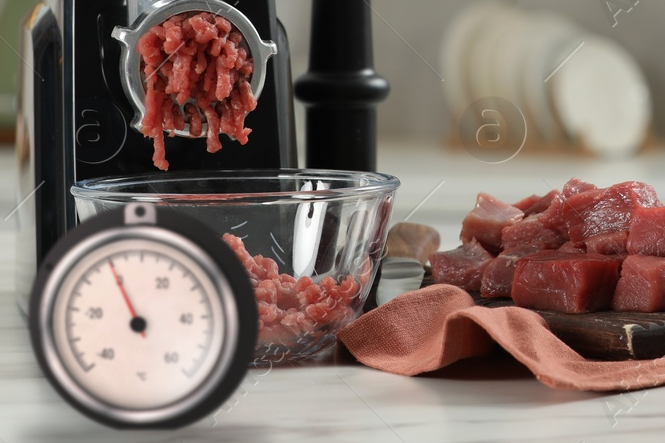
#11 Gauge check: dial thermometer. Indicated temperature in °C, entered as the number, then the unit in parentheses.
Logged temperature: 0 (°C)
